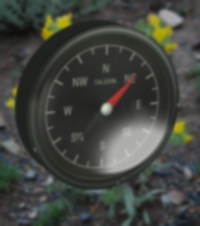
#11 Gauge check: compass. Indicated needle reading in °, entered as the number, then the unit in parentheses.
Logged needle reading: 45 (°)
